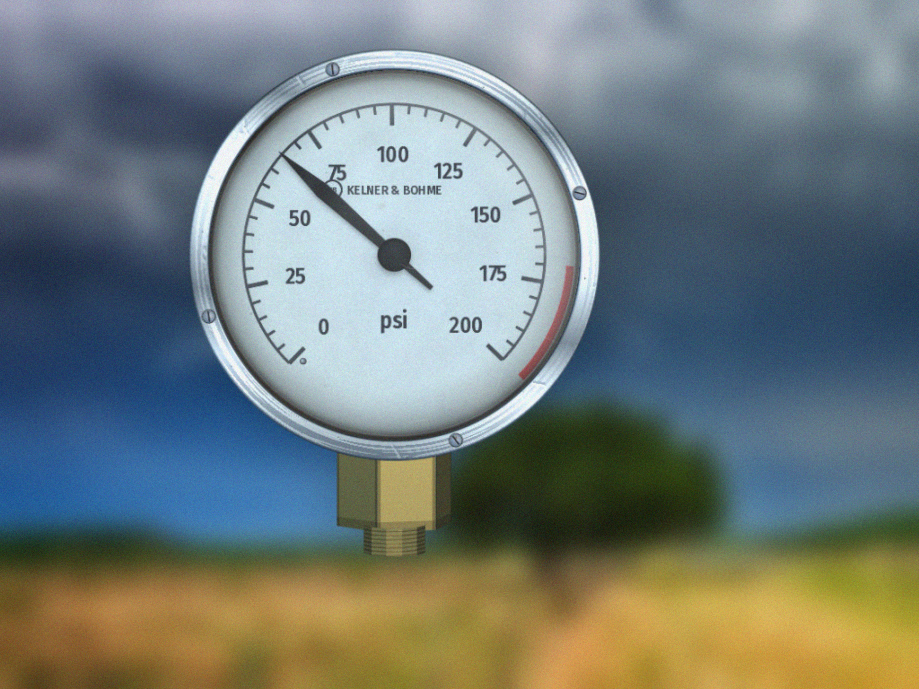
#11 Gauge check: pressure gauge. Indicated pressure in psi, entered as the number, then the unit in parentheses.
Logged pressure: 65 (psi)
